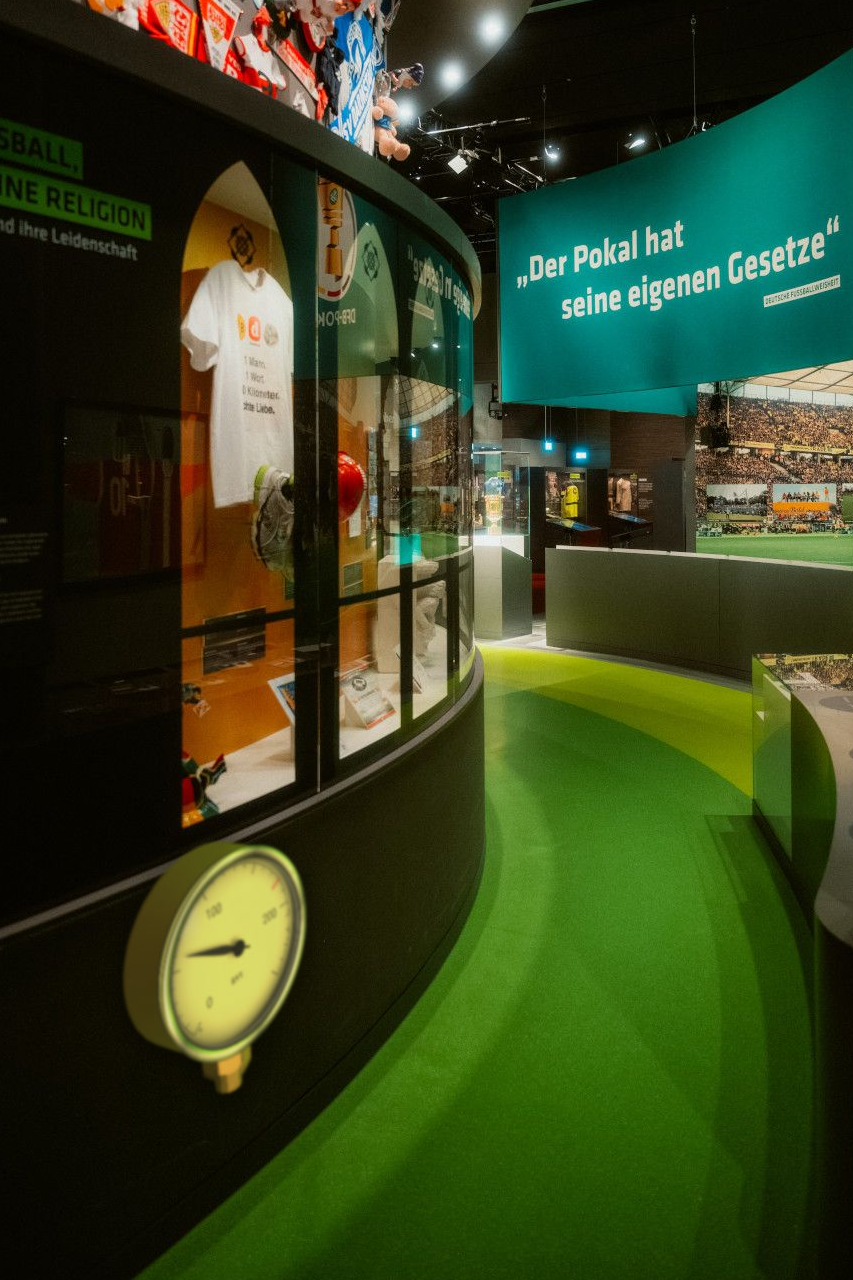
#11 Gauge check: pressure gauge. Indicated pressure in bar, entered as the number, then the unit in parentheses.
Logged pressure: 60 (bar)
